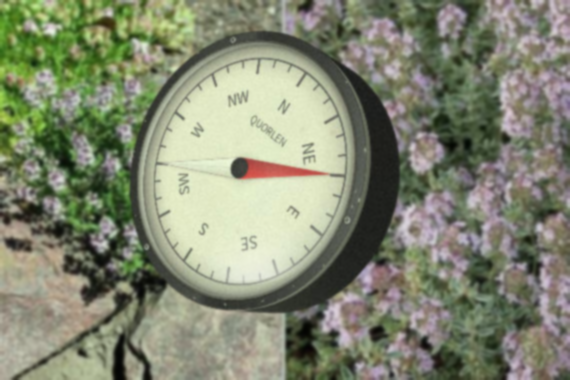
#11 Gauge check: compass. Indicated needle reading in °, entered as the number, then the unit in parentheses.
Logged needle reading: 60 (°)
